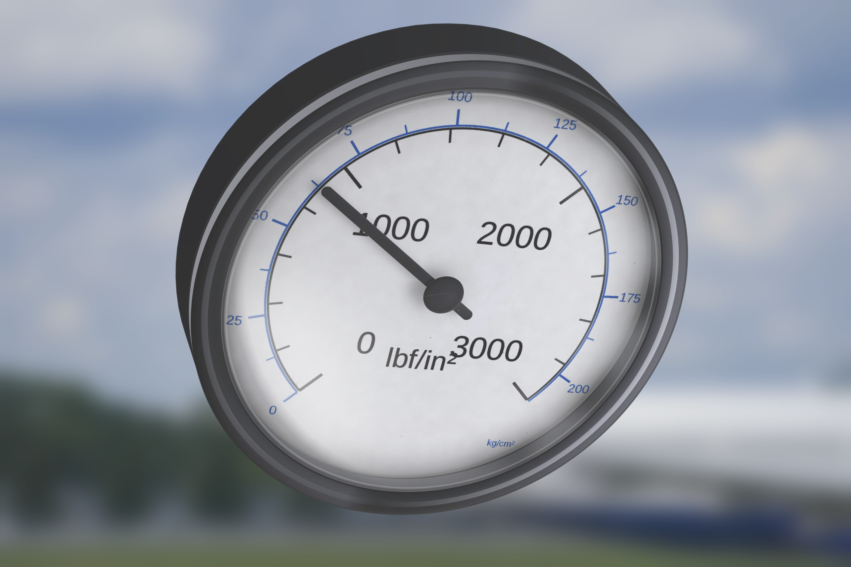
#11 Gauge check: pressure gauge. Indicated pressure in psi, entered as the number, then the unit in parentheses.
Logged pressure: 900 (psi)
